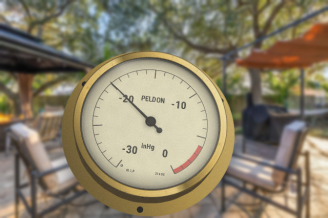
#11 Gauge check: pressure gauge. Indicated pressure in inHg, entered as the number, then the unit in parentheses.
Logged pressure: -20 (inHg)
